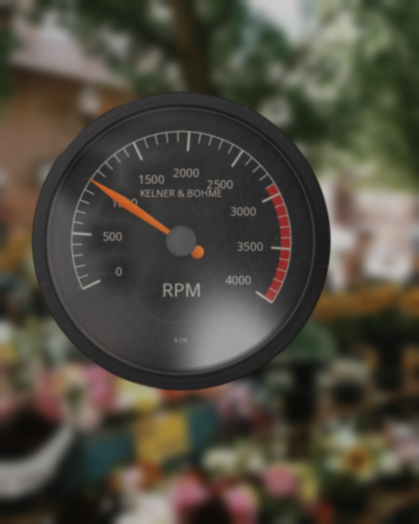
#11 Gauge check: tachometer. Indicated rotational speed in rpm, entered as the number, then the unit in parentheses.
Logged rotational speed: 1000 (rpm)
